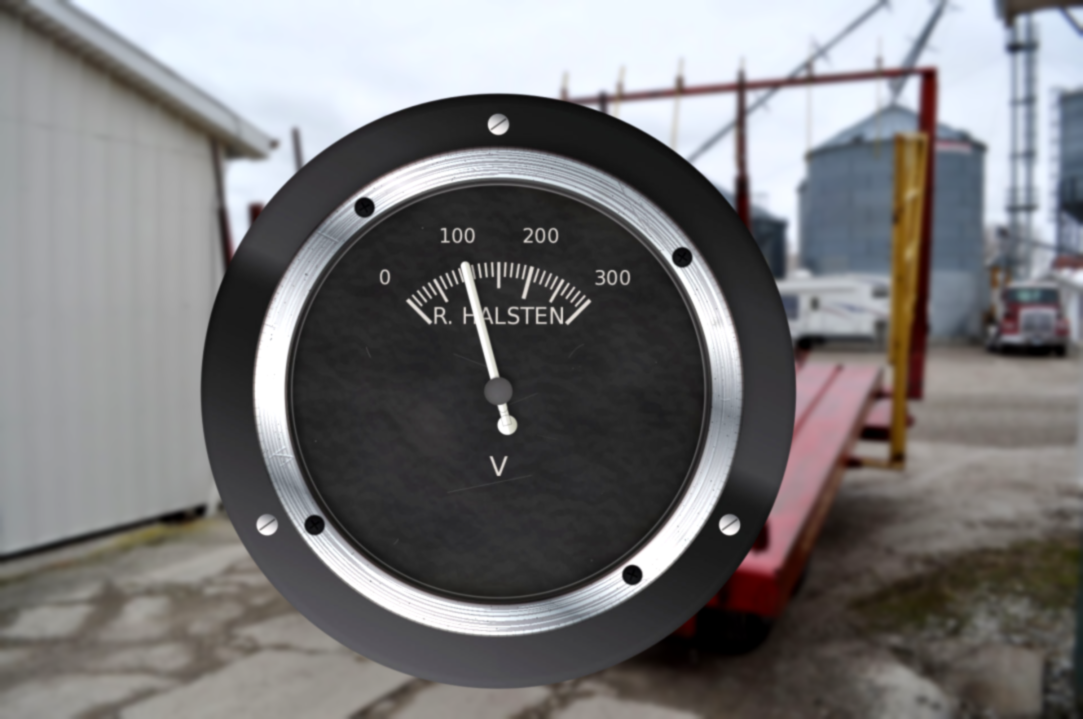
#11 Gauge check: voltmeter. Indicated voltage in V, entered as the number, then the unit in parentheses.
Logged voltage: 100 (V)
